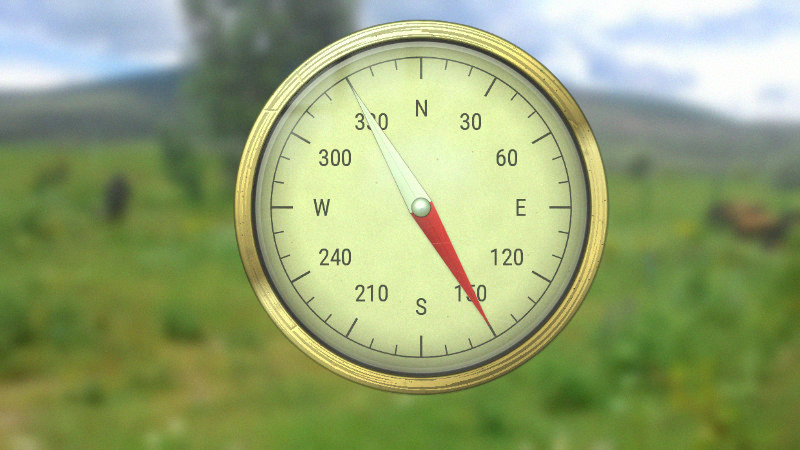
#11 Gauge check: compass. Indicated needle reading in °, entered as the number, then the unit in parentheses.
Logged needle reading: 150 (°)
